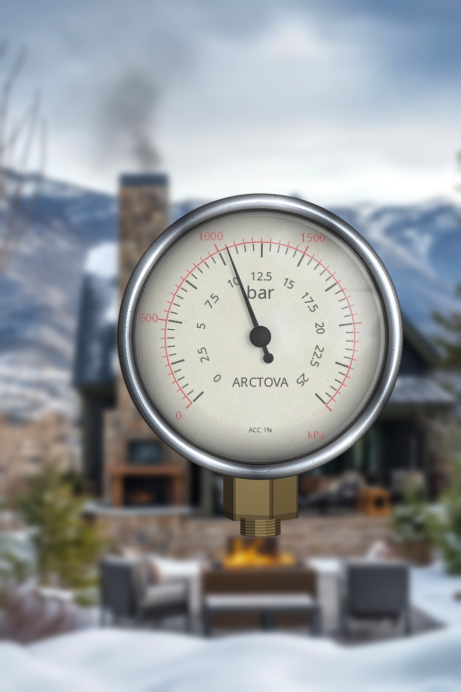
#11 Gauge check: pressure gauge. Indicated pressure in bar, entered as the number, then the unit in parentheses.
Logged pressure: 10.5 (bar)
